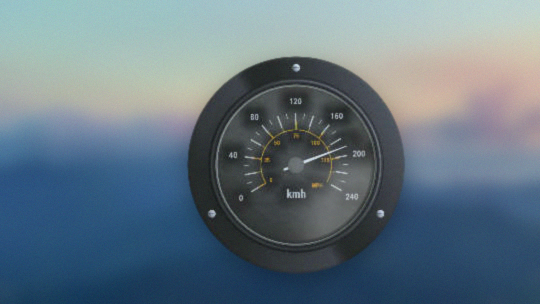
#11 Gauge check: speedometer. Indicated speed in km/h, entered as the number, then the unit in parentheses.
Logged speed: 190 (km/h)
